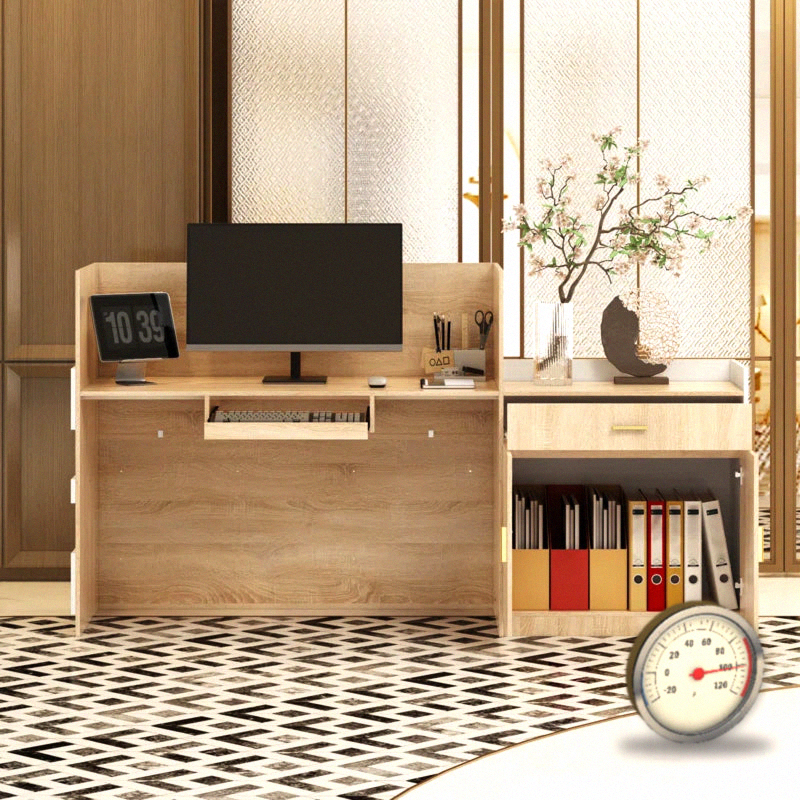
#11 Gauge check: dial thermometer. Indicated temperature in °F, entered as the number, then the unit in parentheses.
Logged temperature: 100 (°F)
